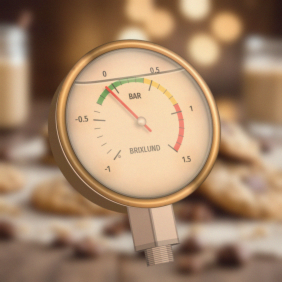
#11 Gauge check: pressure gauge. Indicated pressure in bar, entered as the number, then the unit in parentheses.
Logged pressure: -0.1 (bar)
